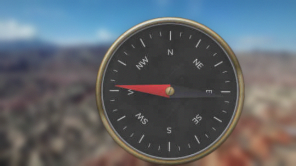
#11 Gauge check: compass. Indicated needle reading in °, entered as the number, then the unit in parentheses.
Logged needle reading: 275 (°)
